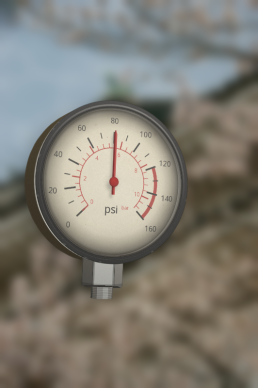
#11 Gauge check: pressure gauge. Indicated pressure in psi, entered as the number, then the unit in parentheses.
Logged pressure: 80 (psi)
